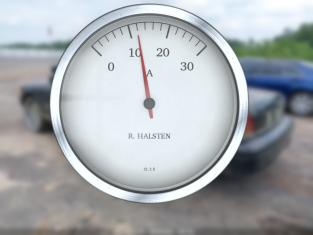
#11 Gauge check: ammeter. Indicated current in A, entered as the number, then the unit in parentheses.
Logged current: 12 (A)
